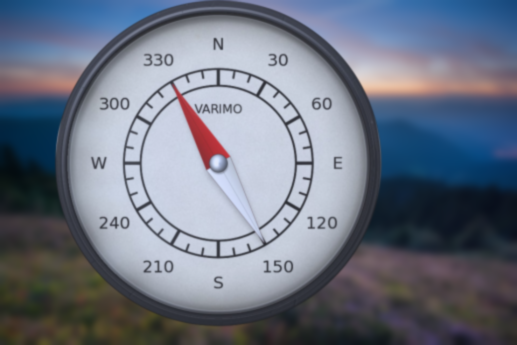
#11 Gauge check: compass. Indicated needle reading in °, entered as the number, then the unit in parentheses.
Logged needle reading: 330 (°)
